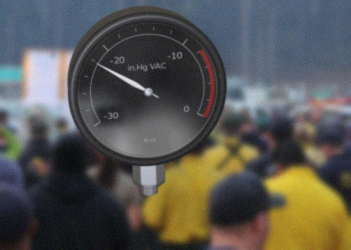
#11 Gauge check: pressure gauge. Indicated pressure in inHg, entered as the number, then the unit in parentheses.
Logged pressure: -22 (inHg)
